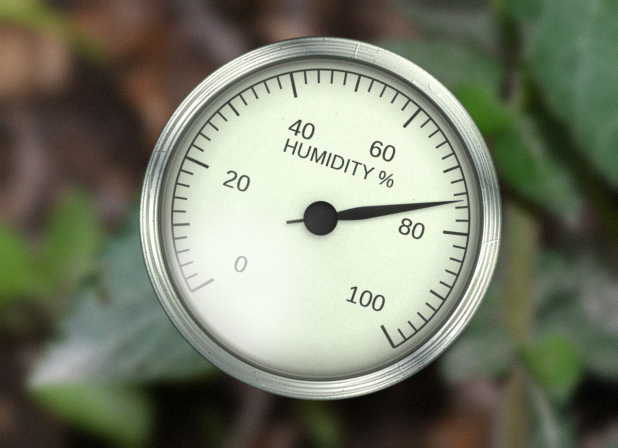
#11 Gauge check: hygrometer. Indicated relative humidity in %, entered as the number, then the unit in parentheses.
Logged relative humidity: 75 (%)
